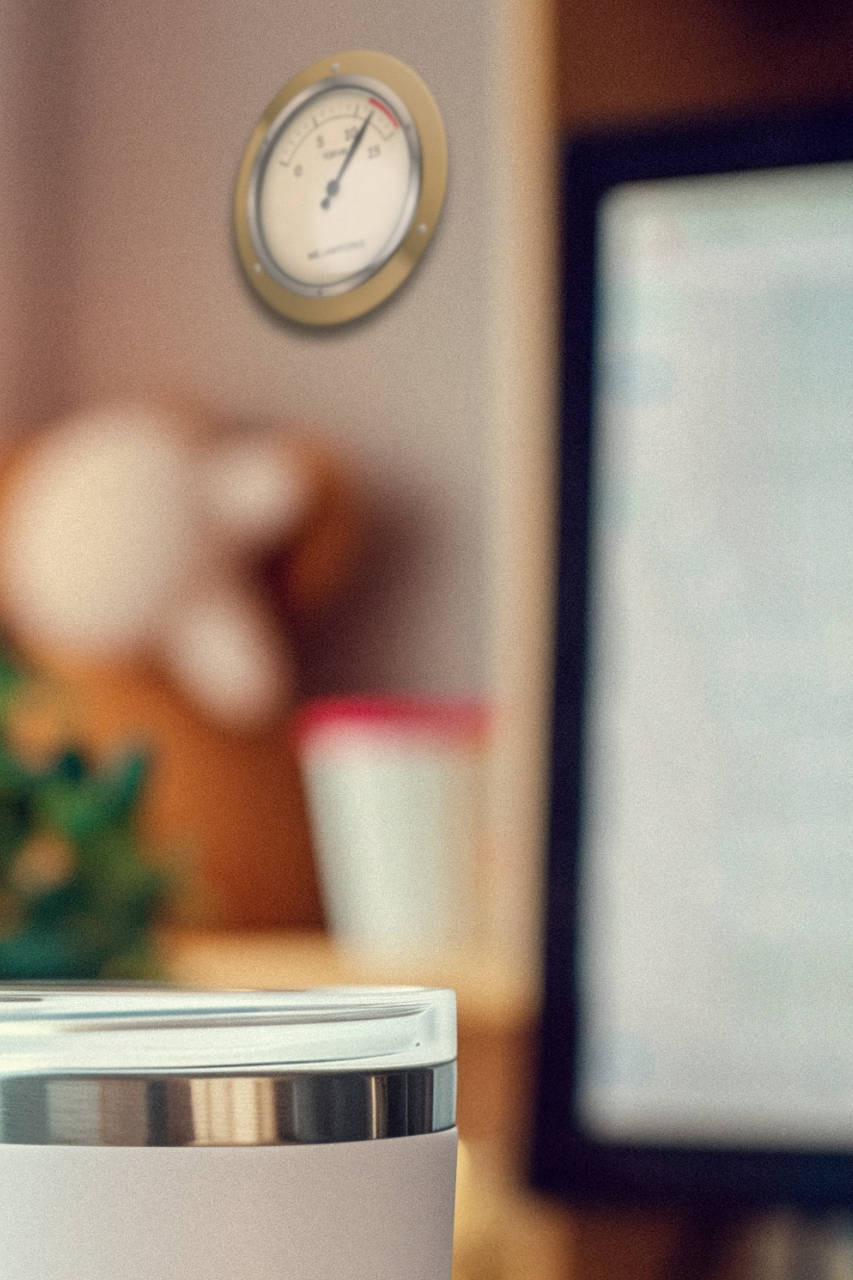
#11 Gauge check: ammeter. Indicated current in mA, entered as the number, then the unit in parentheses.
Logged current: 12 (mA)
